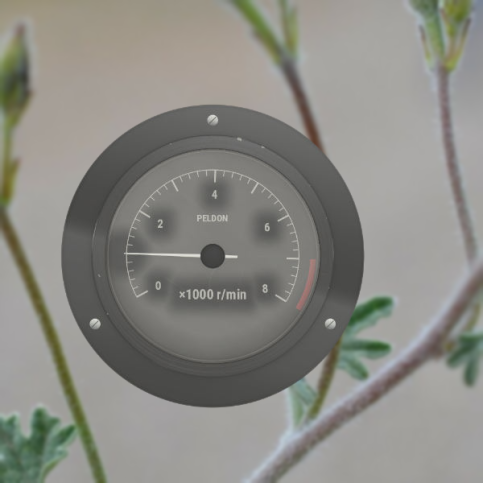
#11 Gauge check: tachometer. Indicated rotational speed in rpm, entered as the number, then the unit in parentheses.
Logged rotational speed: 1000 (rpm)
